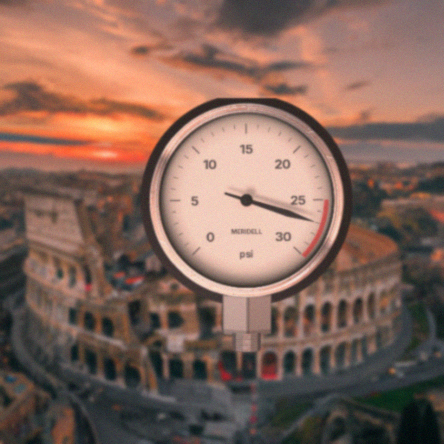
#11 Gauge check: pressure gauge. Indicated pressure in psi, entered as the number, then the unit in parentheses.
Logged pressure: 27 (psi)
